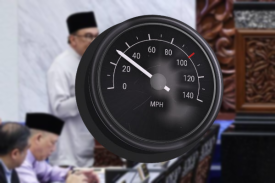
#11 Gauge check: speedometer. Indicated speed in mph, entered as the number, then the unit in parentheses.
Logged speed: 30 (mph)
